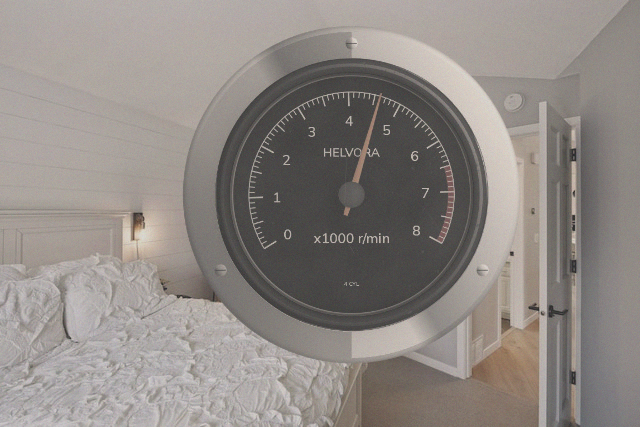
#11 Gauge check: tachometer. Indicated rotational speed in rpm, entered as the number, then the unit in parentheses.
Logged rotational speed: 4600 (rpm)
